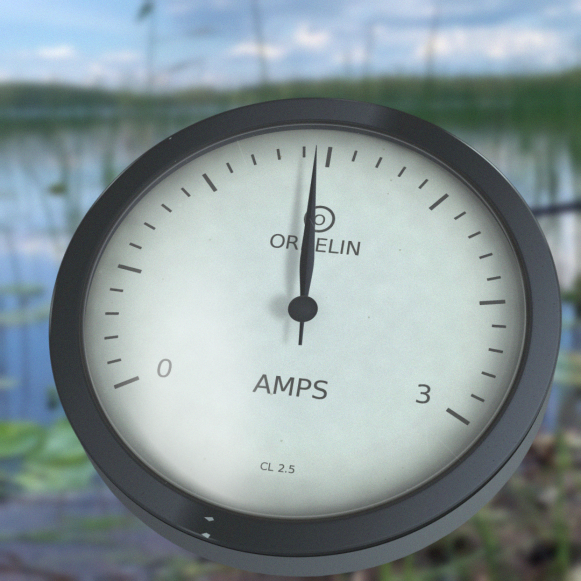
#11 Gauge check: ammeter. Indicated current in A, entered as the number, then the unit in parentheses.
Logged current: 1.45 (A)
